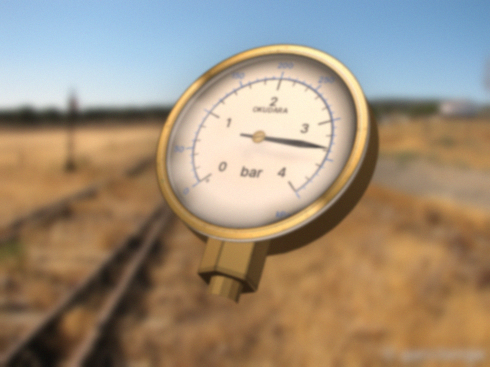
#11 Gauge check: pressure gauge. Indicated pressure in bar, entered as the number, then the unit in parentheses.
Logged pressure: 3.4 (bar)
